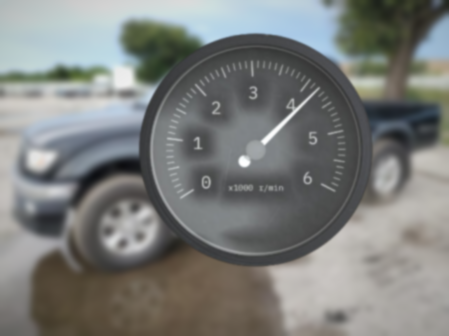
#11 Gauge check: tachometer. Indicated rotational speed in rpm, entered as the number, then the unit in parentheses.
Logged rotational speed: 4200 (rpm)
